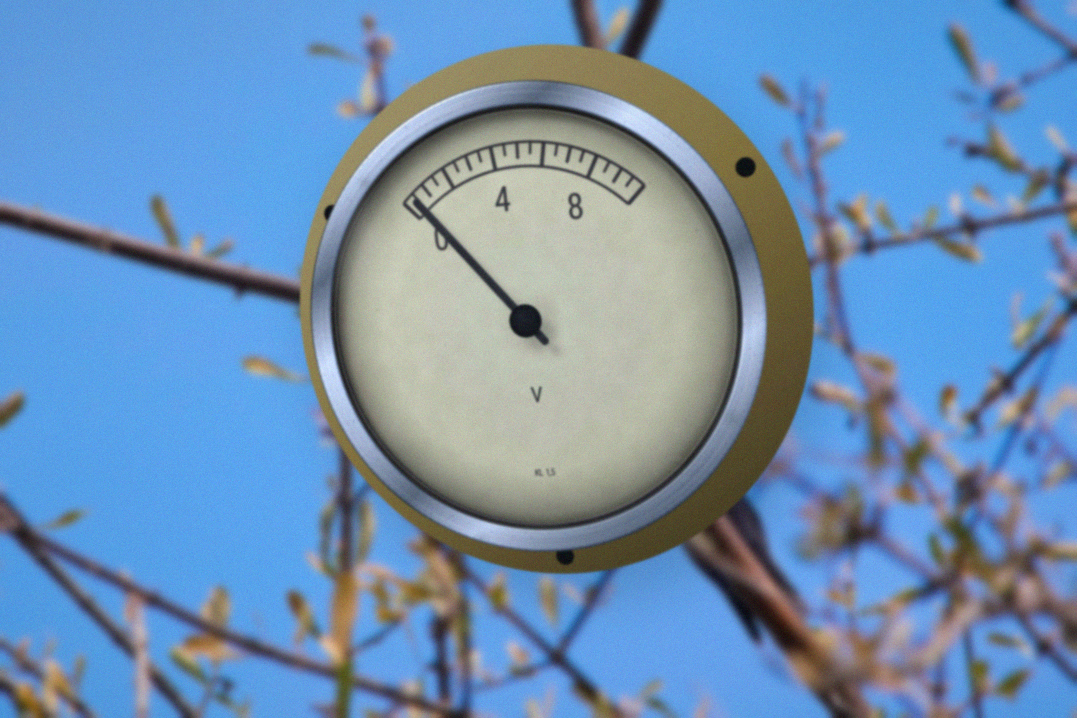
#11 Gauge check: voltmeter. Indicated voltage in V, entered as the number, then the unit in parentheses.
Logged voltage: 0.5 (V)
